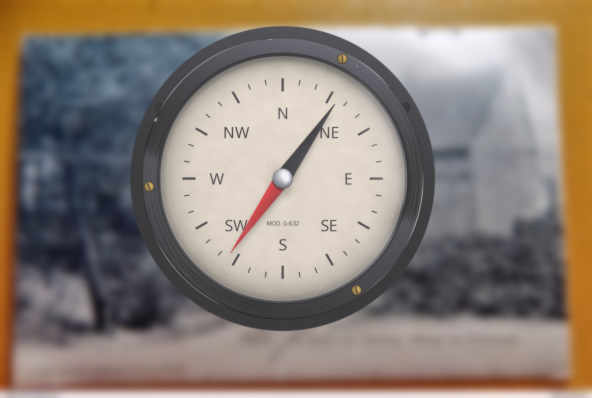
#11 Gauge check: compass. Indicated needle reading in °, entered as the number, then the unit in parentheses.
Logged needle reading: 215 (°)
